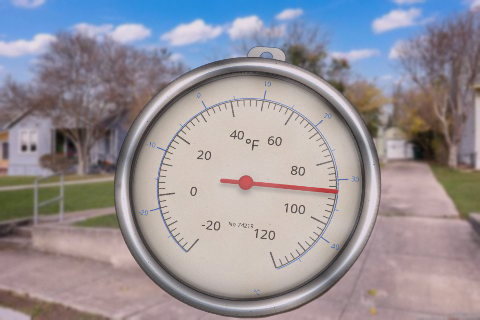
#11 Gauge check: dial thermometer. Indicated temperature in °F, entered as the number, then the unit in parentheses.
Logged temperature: 90 (°F)
